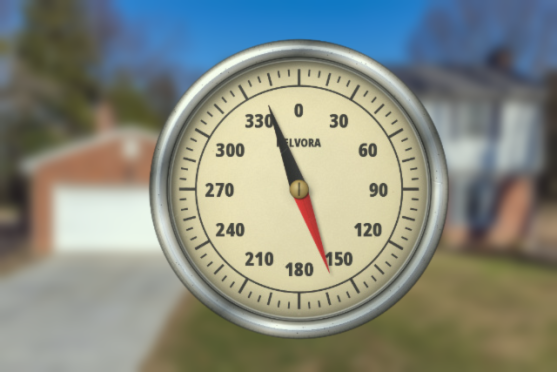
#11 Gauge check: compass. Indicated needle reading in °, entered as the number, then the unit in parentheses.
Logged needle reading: 160 (°)
